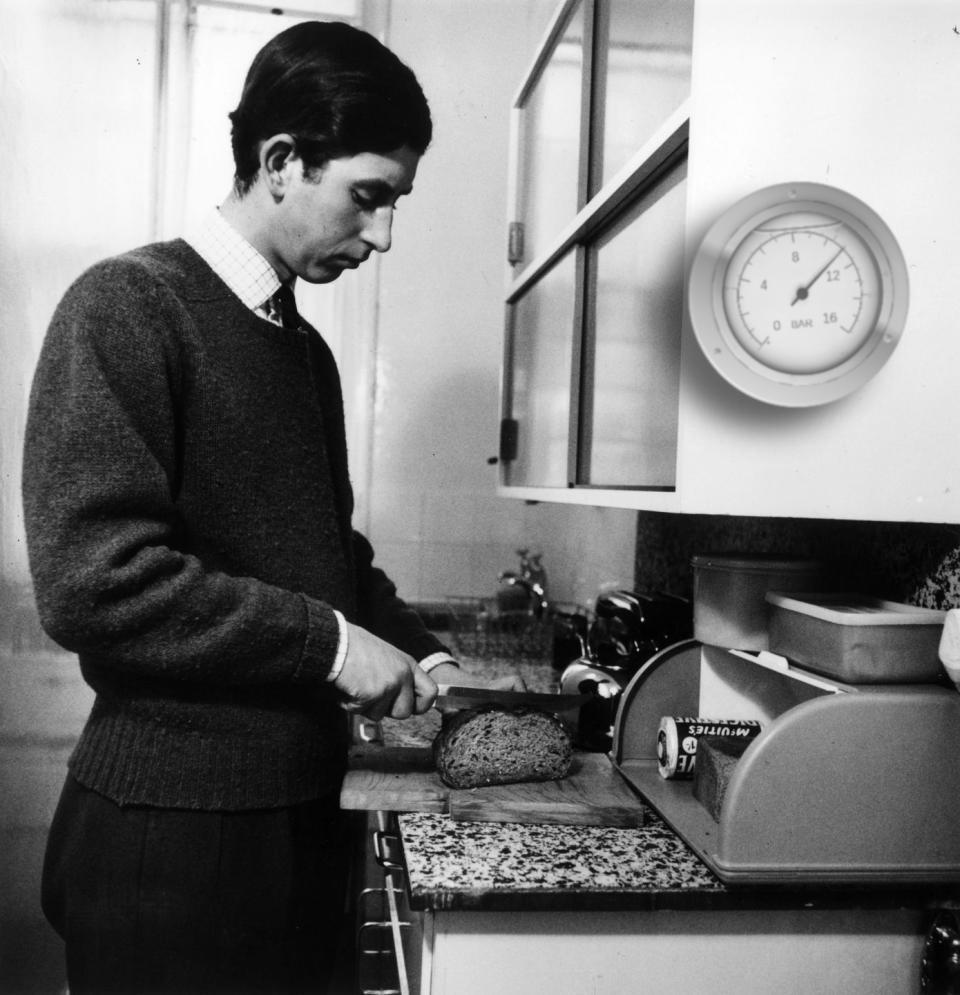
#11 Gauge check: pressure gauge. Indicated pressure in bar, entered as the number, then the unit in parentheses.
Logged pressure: 11 (bar)
